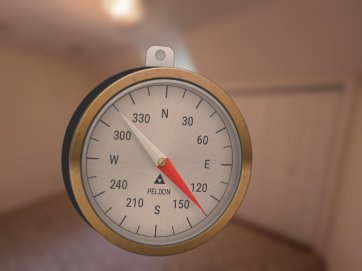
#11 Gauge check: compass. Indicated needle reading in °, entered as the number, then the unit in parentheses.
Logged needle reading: 135 (°)
